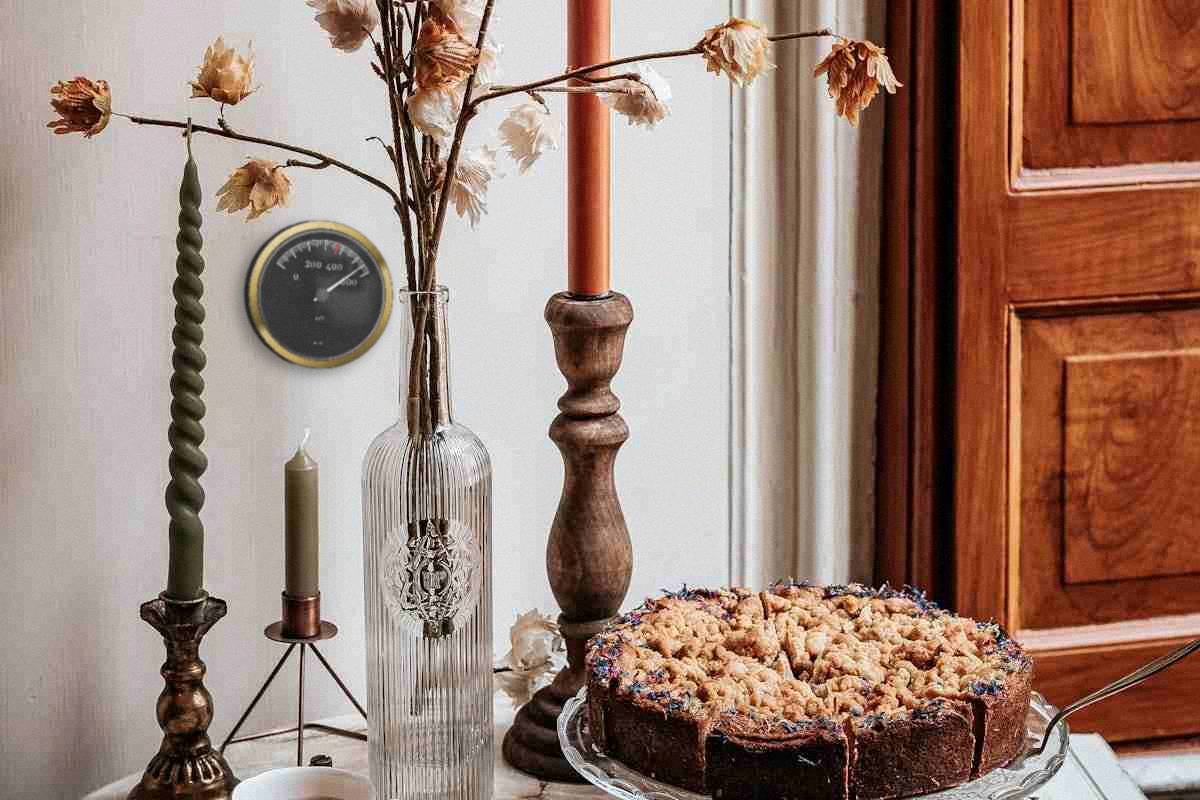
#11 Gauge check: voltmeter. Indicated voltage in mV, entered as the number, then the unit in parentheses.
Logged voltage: 550 (mV)
